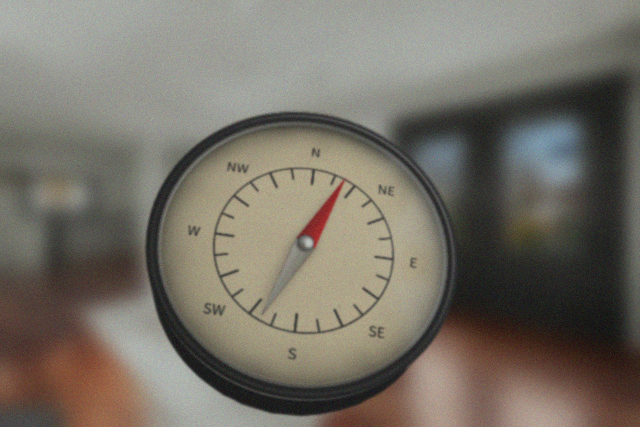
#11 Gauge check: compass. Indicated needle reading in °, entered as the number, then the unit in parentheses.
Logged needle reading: 22.5 (°)
